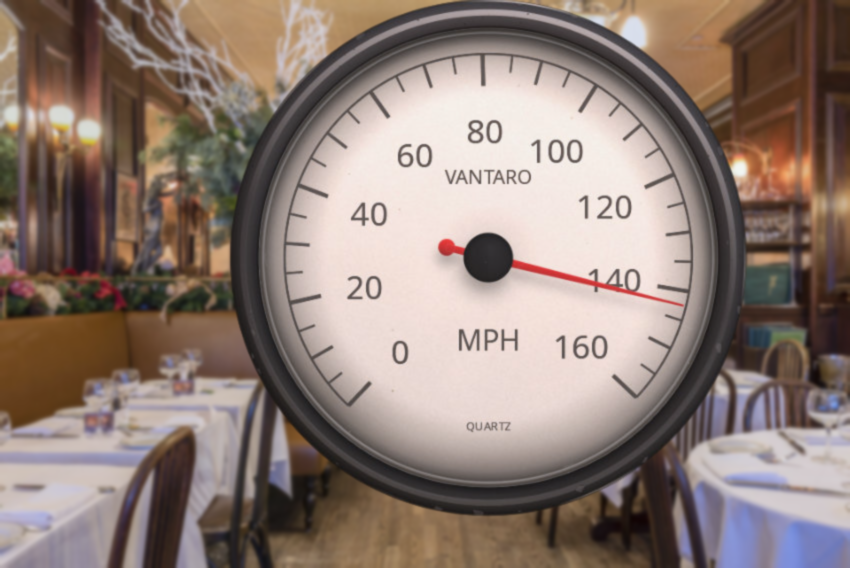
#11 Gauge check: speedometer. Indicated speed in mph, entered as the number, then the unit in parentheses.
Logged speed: 142.5 (mph)
